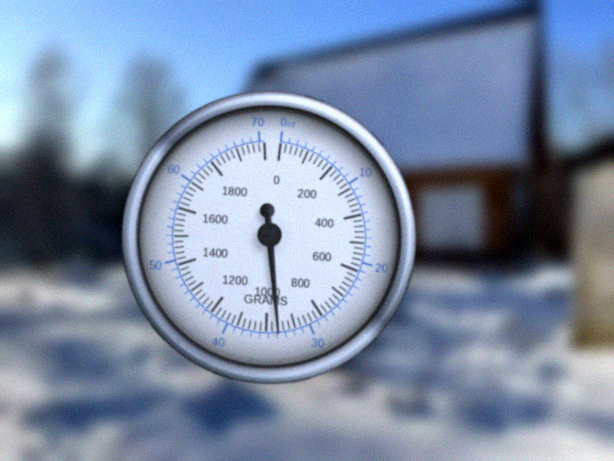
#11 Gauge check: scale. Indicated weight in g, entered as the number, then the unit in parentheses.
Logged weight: 960 (g)
